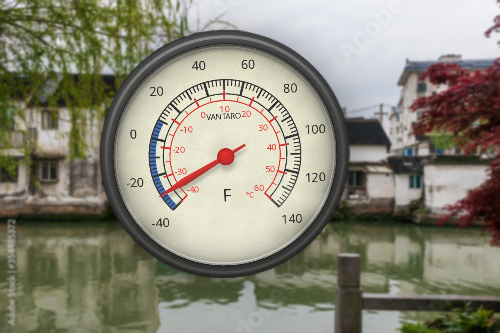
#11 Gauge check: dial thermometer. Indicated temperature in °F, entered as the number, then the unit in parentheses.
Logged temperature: -30 (°F)
